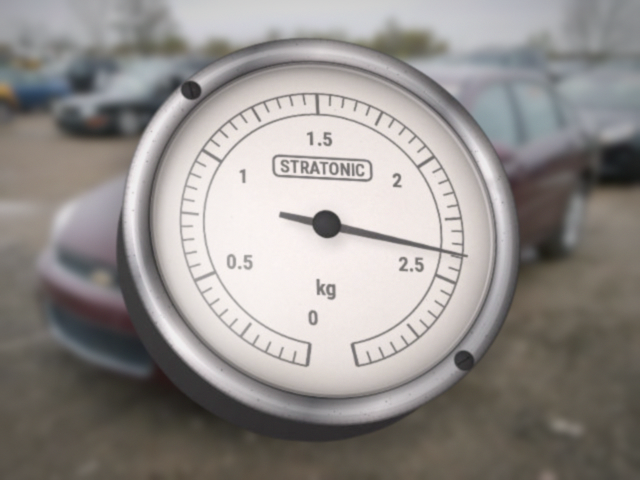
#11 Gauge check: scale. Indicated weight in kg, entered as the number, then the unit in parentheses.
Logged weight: 2.4 (kg)
